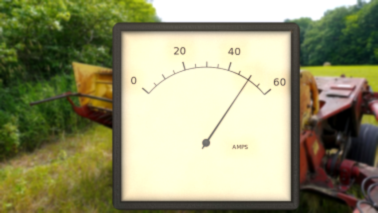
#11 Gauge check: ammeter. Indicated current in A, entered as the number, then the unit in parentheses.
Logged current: 50 (A)
